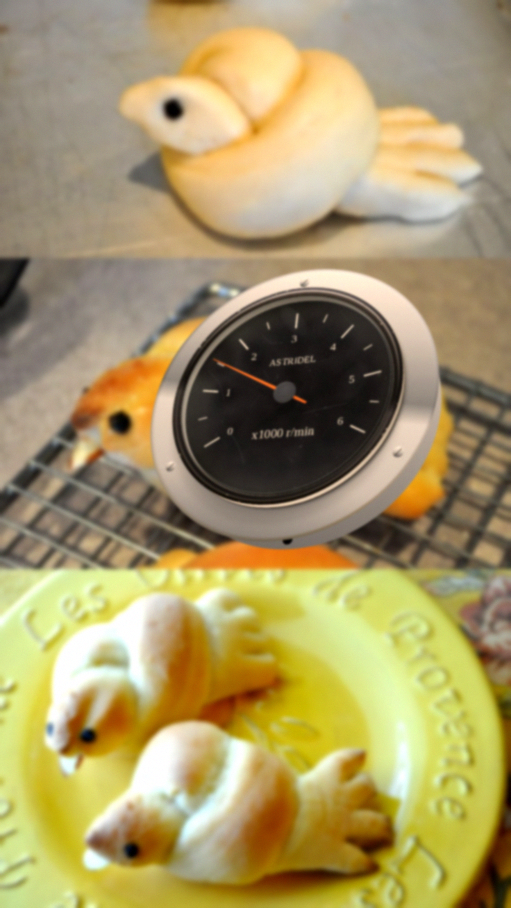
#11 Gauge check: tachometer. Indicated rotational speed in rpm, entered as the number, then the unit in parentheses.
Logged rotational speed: 1500 (rpm)
